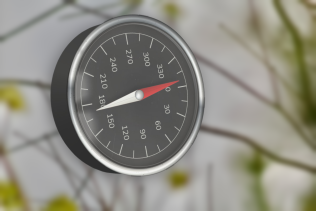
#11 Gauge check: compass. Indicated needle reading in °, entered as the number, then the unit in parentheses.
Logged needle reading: 352.5 (°)
